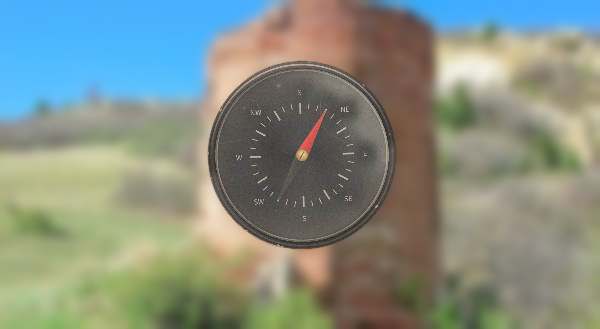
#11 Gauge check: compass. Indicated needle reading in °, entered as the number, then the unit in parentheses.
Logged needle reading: 30 (°)
